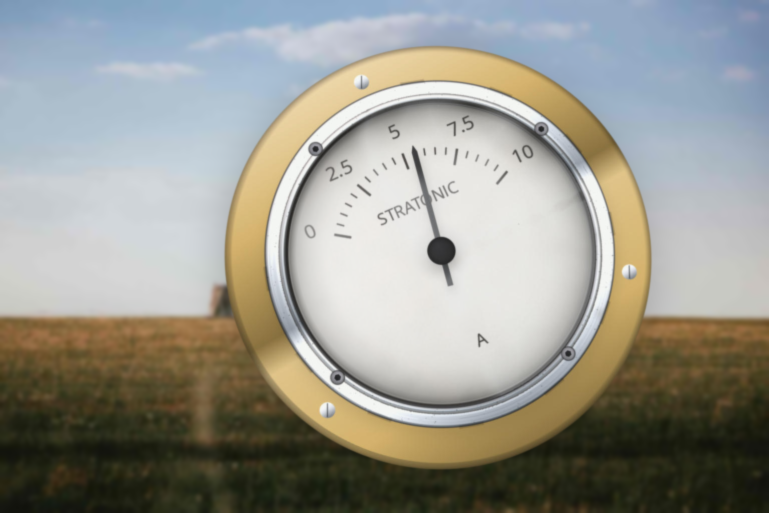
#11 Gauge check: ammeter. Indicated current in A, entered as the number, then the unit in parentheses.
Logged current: 5.5 (A)
